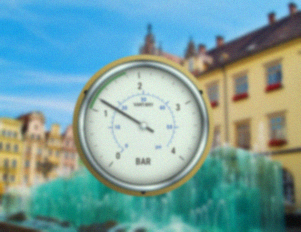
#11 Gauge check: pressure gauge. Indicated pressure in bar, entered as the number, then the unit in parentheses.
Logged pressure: 1.2 (bar)
